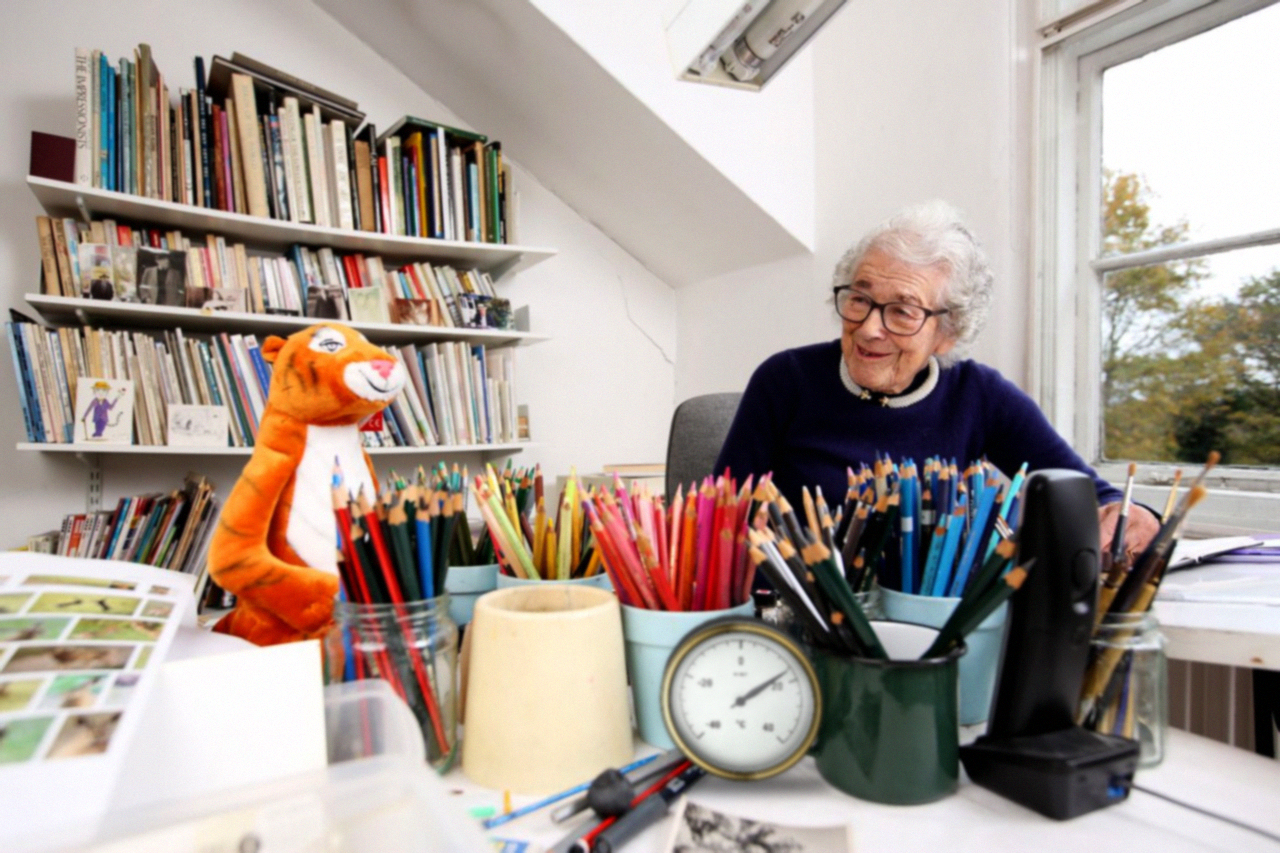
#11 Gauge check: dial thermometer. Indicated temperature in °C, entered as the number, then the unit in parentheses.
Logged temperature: 16 (°C)
